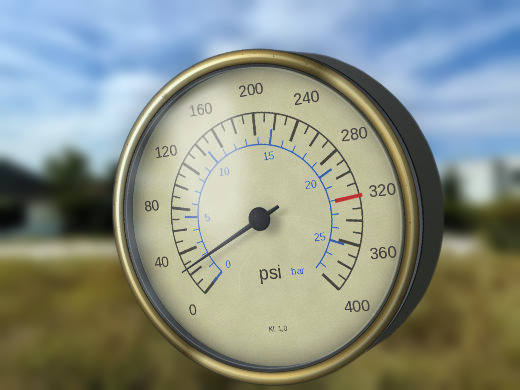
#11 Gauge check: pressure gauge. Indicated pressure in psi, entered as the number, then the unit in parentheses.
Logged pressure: 25 (psi)
